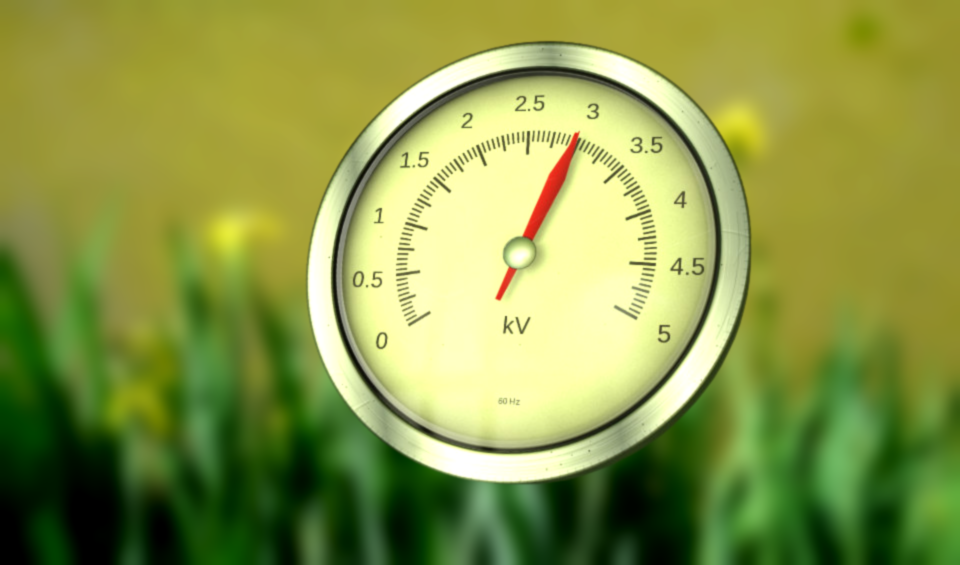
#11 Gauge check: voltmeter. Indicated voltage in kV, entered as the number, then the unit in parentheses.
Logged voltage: 3 (kV)
